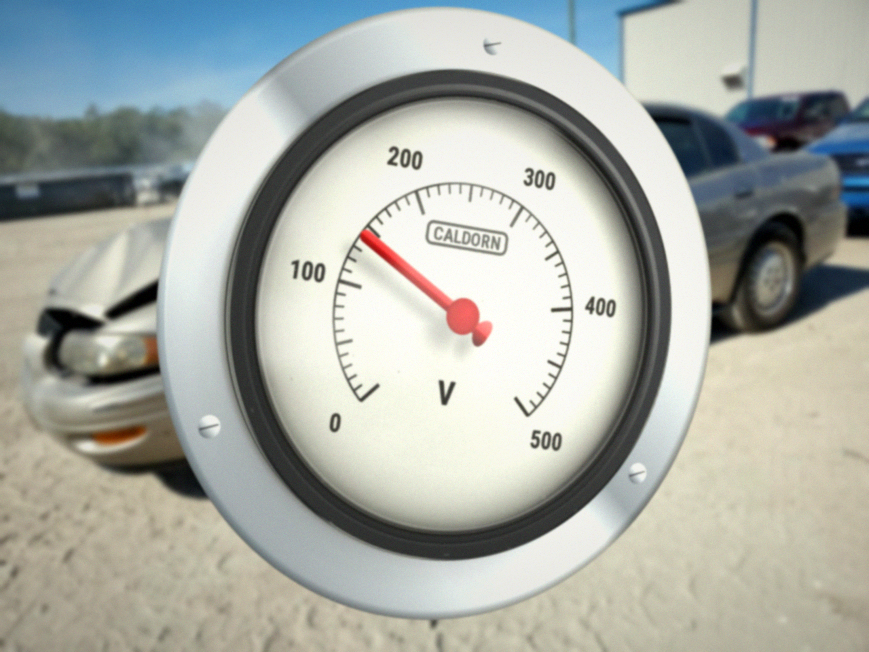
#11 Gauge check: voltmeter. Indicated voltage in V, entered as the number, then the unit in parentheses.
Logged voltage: 140 (V)
